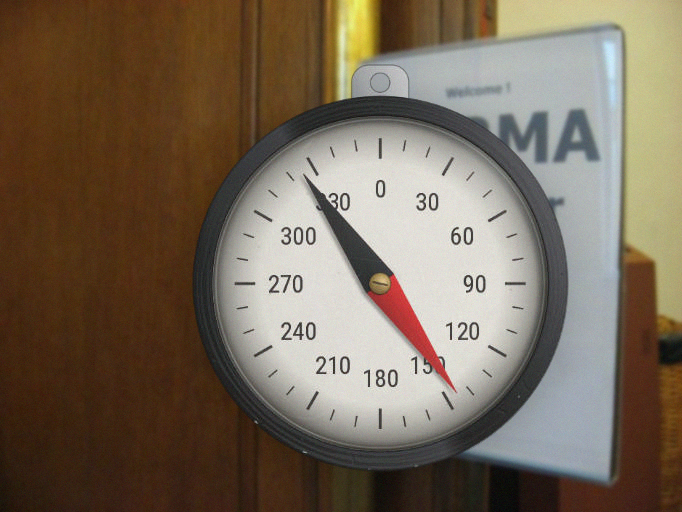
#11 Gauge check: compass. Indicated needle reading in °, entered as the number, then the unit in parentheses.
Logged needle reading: 145 (°)
